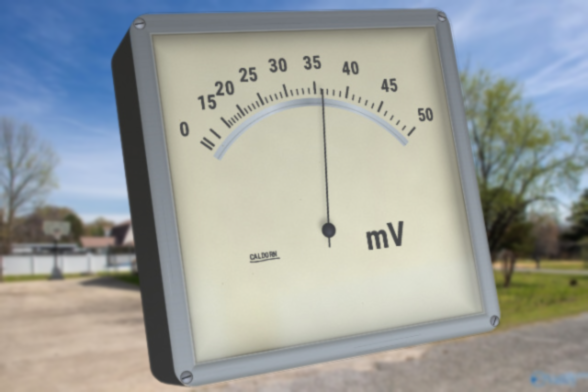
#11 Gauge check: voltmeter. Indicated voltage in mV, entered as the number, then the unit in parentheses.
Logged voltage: 36 (mV)
